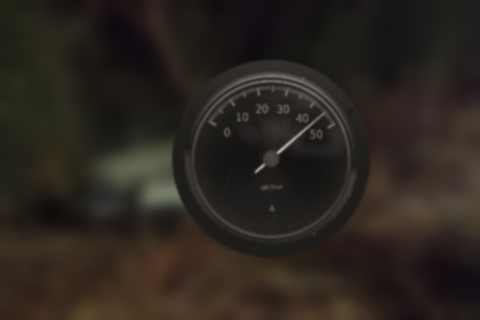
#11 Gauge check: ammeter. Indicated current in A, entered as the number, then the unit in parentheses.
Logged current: 45 (A)
